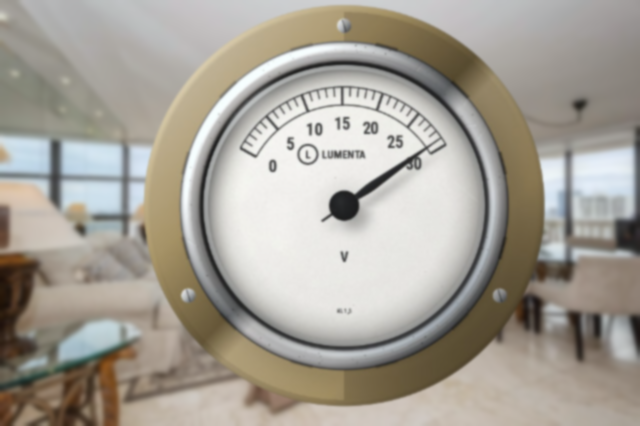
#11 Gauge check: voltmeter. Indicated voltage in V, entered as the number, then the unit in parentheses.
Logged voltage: 29 (V)
